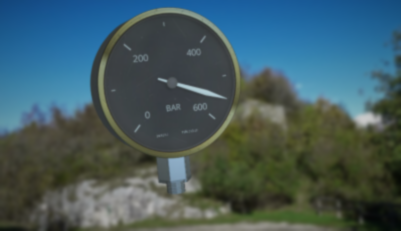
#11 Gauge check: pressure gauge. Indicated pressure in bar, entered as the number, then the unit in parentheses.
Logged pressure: 550 (bar)
